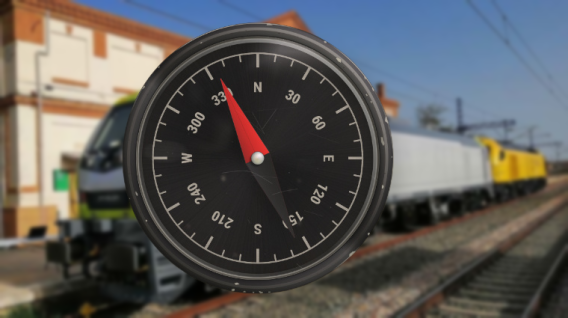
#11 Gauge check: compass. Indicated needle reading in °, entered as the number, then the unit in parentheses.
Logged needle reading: 335 (°)
